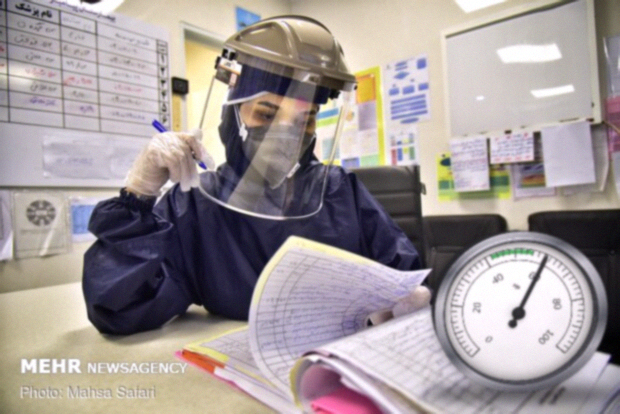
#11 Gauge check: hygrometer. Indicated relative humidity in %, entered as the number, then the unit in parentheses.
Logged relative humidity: 60 (%)
